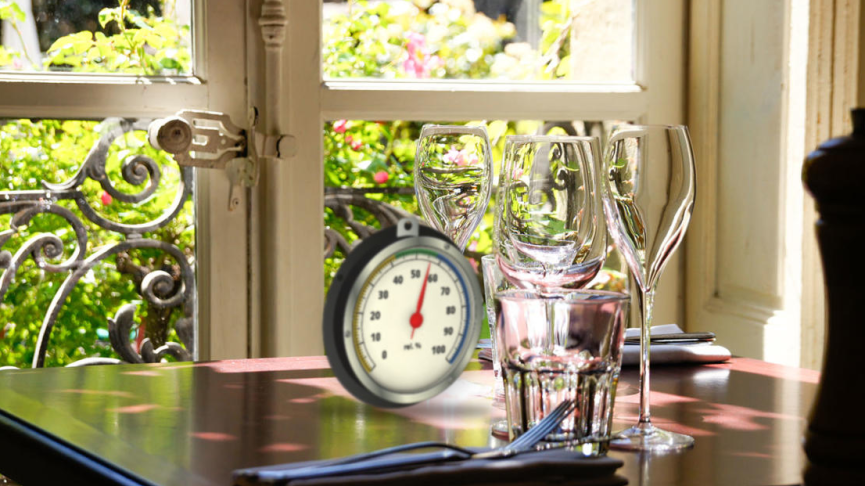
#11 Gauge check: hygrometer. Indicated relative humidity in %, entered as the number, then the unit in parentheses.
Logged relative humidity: 55 (%)
